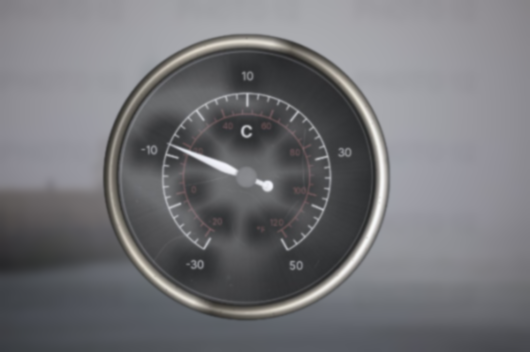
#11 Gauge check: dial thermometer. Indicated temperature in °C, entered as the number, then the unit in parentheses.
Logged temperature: -8 (°C)
